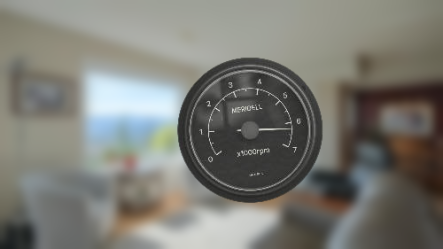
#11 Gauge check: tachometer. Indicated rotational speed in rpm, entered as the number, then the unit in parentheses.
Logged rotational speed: 6250 (rpm)
